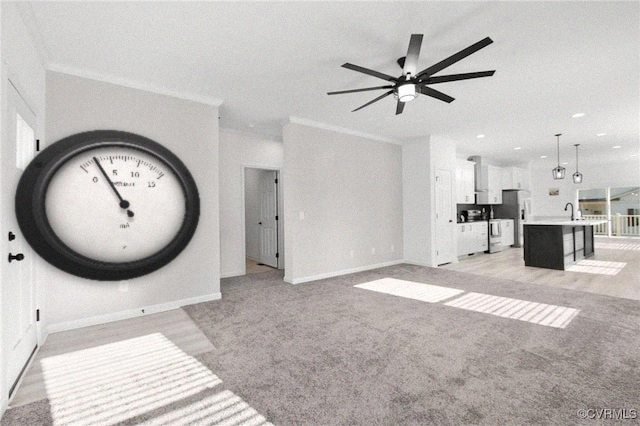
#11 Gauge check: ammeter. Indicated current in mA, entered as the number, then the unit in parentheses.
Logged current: 2.5 (mA)
